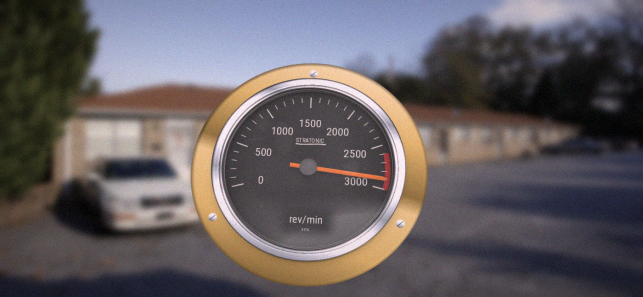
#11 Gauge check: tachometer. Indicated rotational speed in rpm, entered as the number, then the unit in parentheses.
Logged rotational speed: 2900 (rpm)
